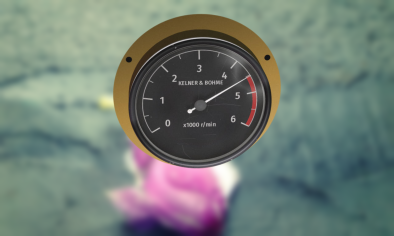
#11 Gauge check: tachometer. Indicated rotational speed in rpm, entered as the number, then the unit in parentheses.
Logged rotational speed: 4500 (rpm)
